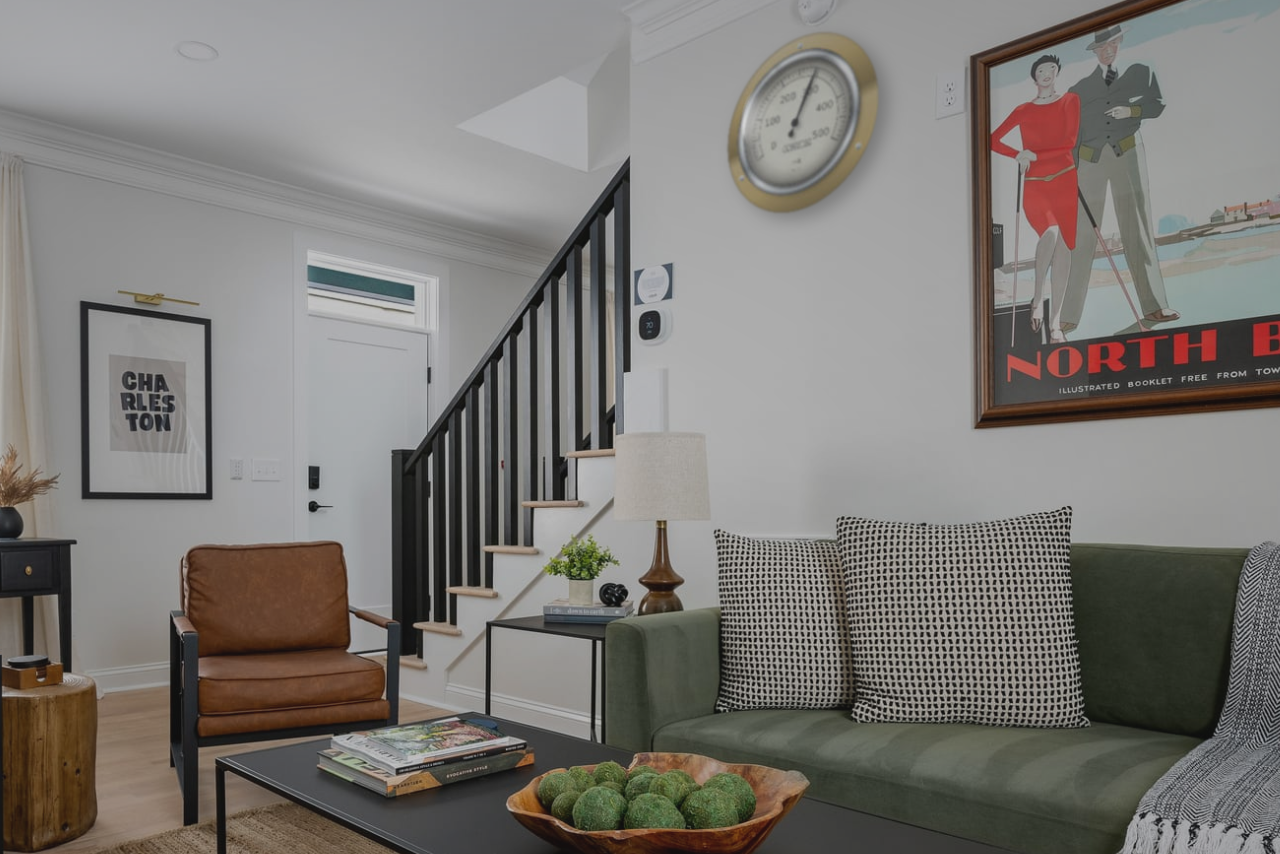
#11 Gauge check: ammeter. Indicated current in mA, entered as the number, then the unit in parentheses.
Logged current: 300 (mA)
